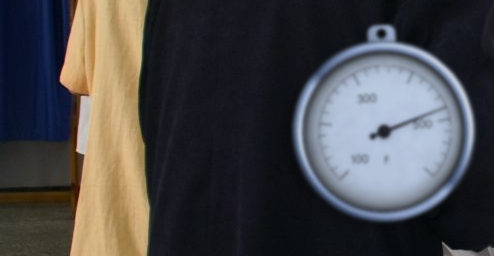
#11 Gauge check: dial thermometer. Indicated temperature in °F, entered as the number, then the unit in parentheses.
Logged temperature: 480 (°F)
